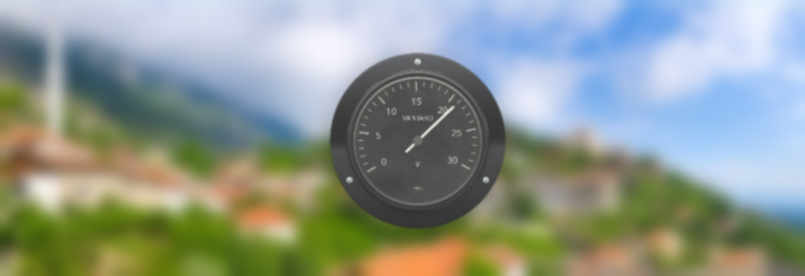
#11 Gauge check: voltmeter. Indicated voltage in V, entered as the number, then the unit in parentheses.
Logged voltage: 21 (V)
